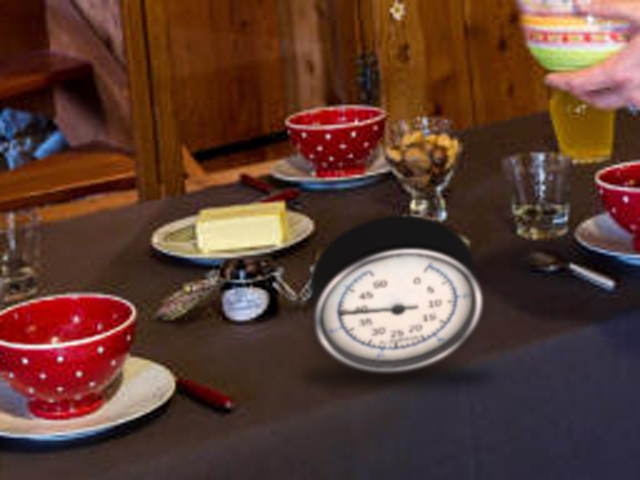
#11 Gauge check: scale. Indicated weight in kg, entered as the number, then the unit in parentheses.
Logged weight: 40 (kg)
